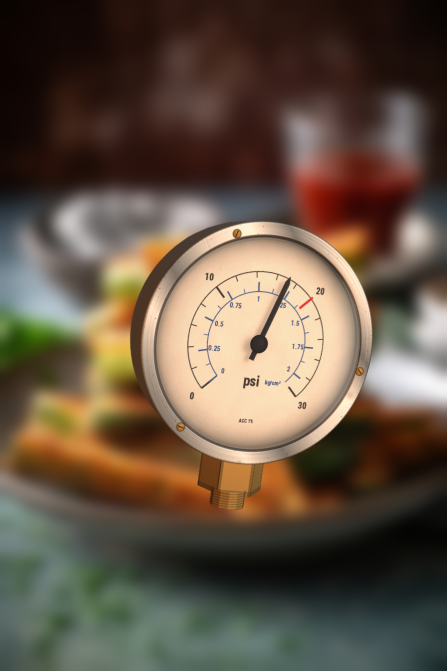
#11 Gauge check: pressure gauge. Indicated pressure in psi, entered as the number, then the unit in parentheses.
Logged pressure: 17 (psi)
